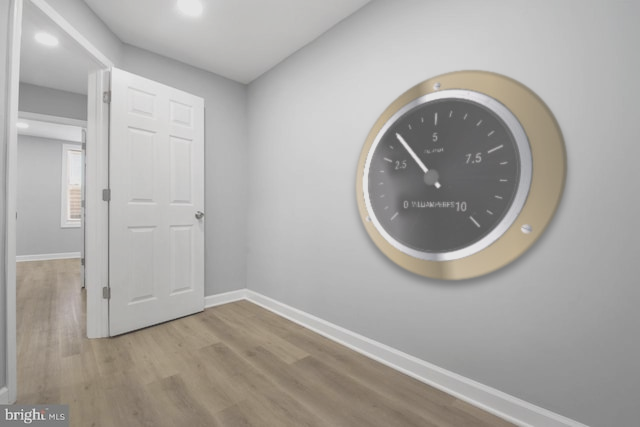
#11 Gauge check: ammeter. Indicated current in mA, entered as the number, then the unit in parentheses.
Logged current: 3.5 (mA)
